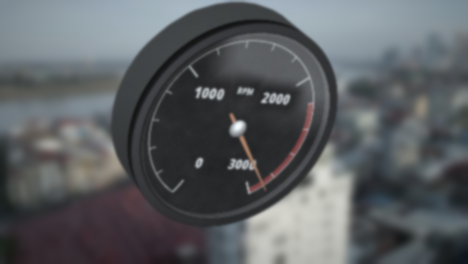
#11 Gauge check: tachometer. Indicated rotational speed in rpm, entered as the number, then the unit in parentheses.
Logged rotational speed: 2900 (rpm)
